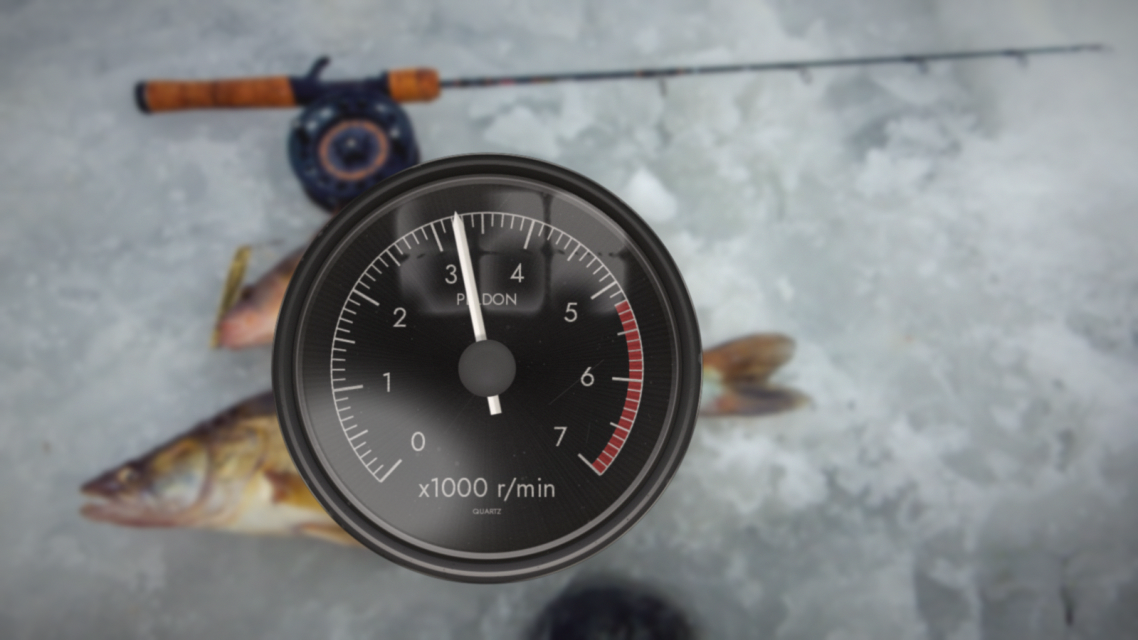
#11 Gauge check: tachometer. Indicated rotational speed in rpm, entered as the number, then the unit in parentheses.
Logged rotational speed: 3250 (rpm)
